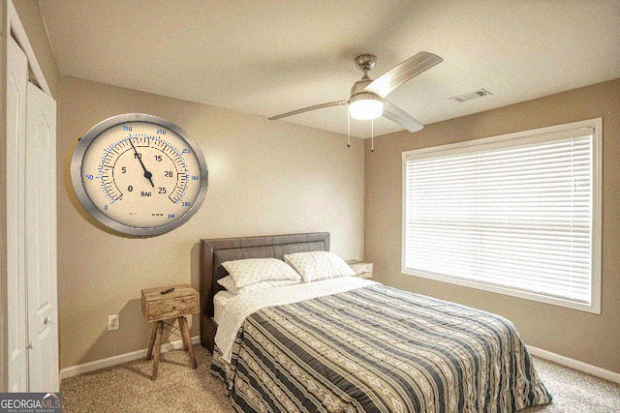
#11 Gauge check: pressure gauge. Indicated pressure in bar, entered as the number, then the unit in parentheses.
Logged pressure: 10 (bar)
